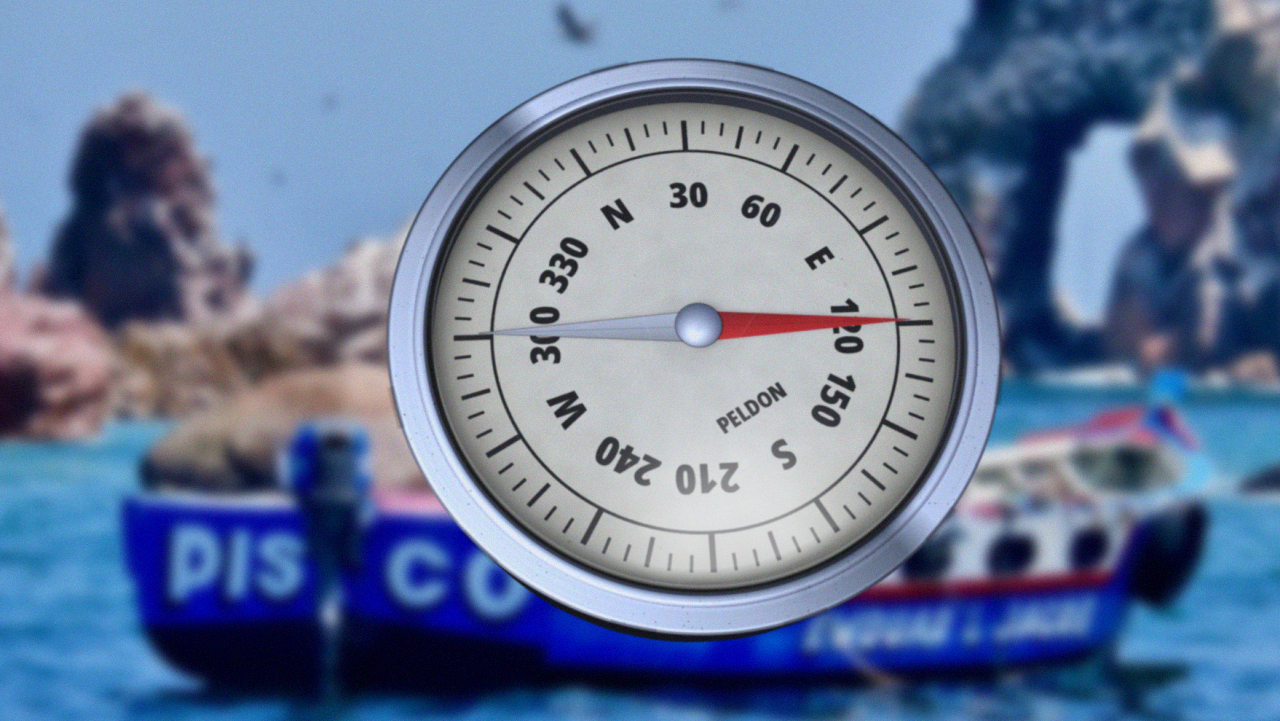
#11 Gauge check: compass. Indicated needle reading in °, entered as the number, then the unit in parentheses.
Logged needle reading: 120 (°)
